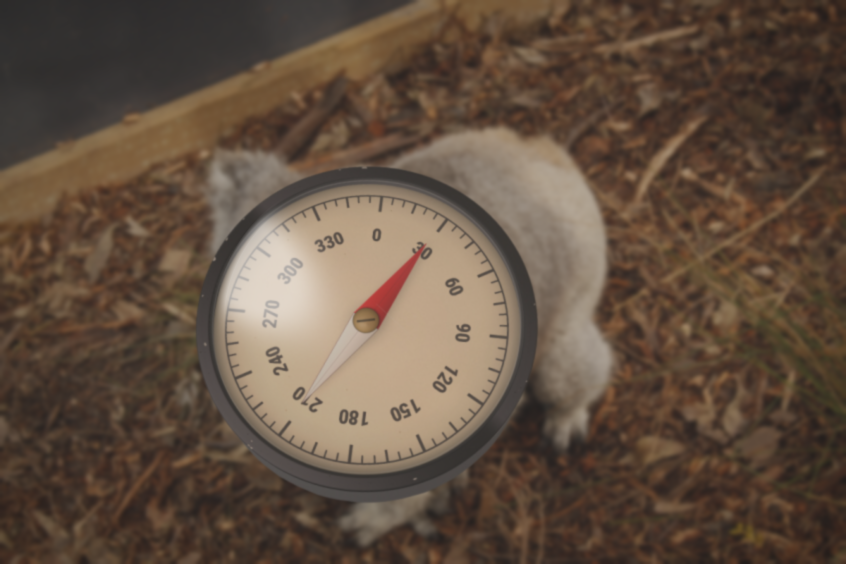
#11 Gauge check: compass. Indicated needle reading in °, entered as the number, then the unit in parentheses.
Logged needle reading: 30 (°)
